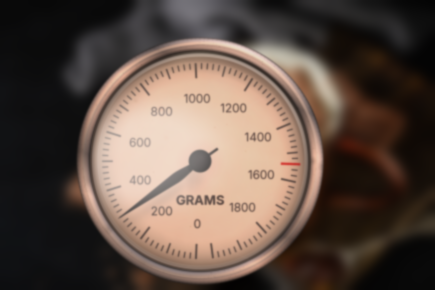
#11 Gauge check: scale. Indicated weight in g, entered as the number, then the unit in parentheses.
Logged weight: 300 (g)
